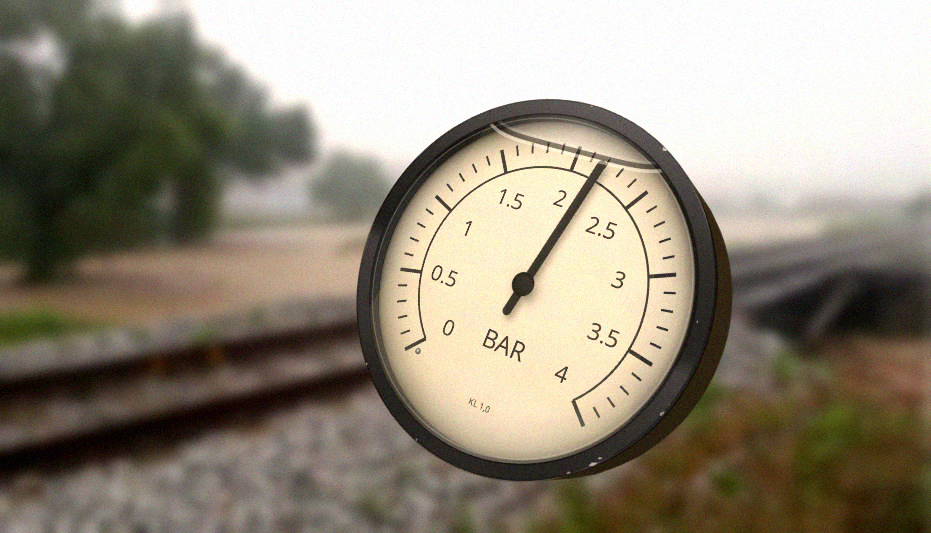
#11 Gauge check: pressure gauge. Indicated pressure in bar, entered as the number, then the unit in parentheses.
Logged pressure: 2.2 (bar)
